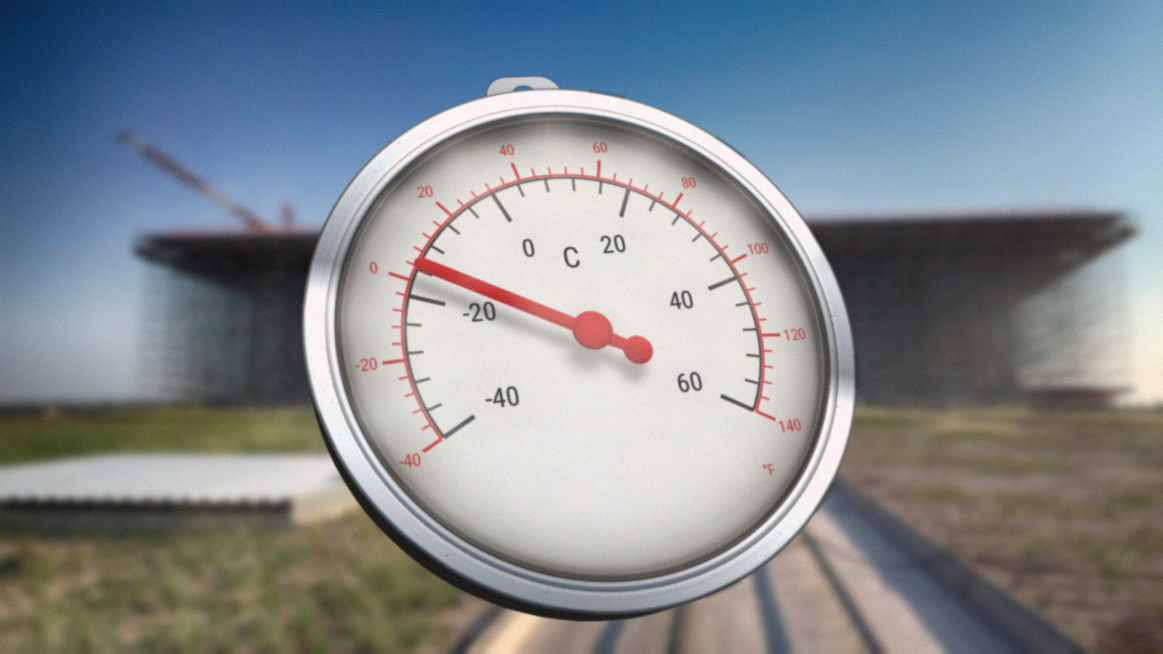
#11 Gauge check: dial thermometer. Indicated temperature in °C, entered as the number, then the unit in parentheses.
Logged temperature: -16 (°C)
